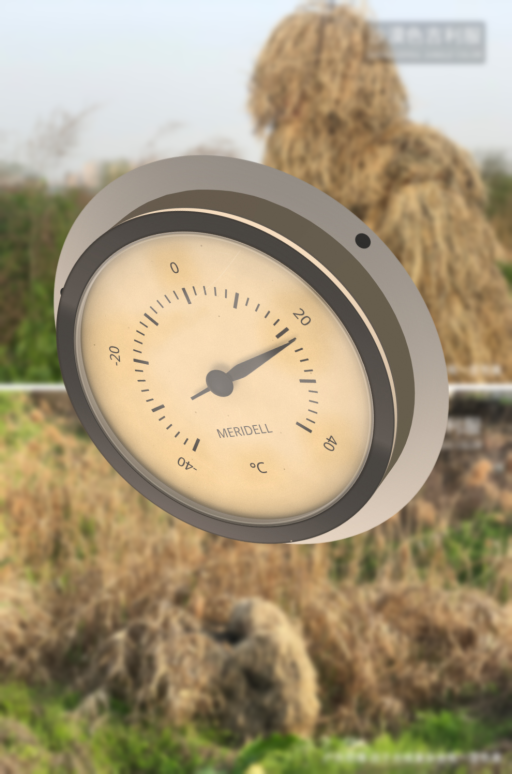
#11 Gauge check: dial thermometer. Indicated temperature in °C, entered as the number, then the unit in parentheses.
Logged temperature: 22 (°C)
